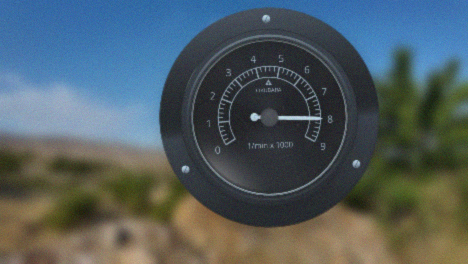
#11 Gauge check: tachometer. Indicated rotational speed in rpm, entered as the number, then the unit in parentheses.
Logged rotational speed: 8000 (rpm)
